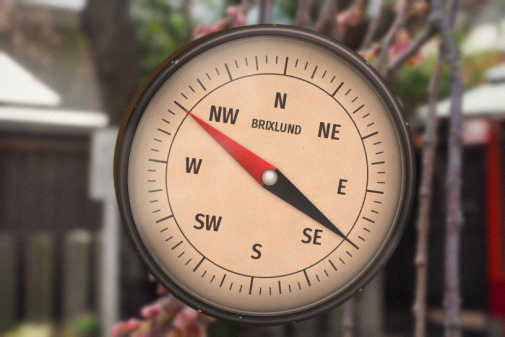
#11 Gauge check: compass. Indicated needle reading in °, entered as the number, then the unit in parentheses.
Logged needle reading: 300 (°)
